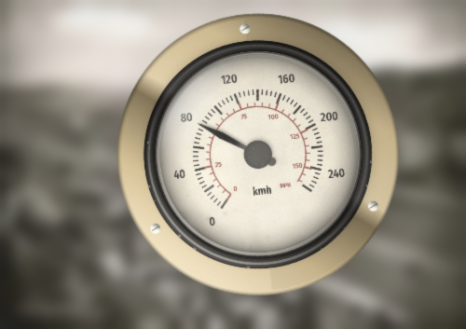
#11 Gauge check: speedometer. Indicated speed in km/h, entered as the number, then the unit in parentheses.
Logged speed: 80 (km/h)
